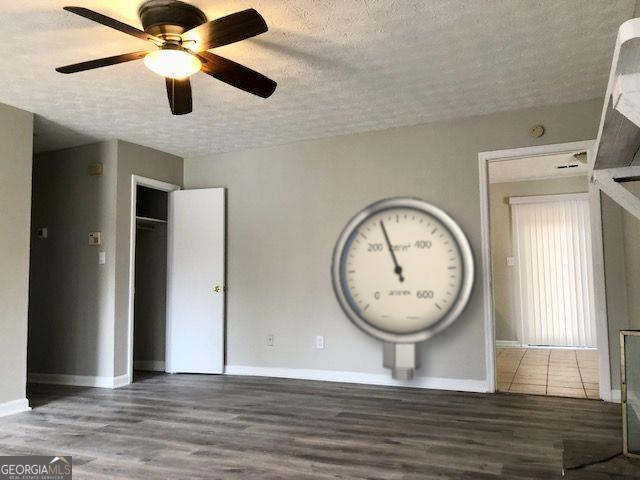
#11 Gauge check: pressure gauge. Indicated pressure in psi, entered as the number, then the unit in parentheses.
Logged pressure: 260 (psi)
